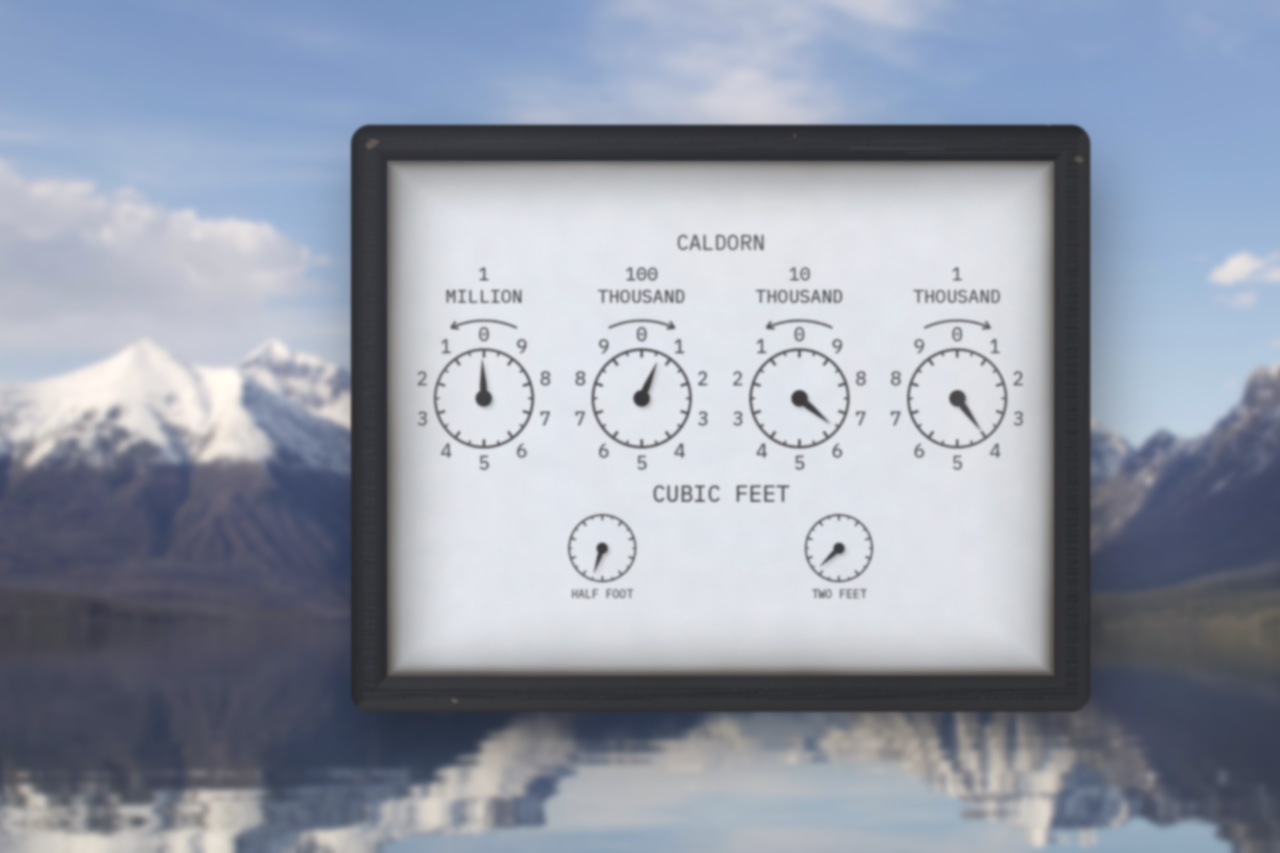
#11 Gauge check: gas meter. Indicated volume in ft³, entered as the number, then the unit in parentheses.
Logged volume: 6400 (ft³)
